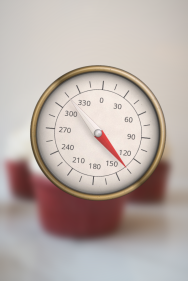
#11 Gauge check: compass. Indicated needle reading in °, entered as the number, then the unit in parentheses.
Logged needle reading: 135 (°)
